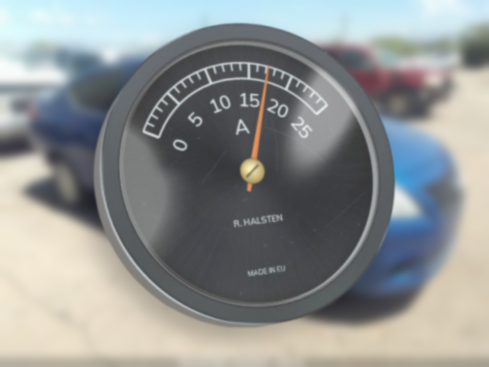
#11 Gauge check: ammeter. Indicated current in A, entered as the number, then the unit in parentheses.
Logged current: 17 (A)
